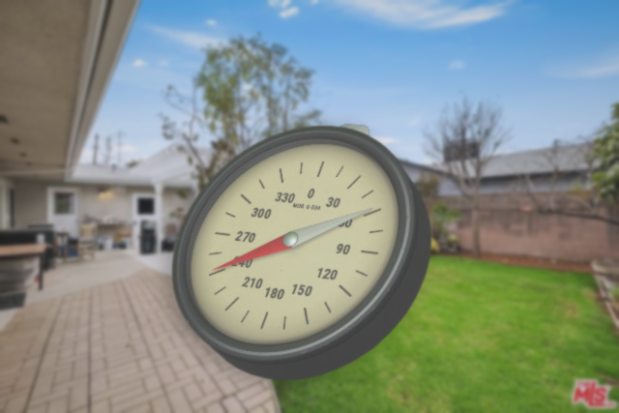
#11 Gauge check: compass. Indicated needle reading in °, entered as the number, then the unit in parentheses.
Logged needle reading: 240 (°)
